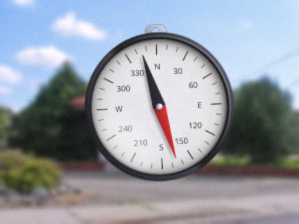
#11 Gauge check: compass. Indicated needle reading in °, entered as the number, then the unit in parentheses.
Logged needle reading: 165 (°)
